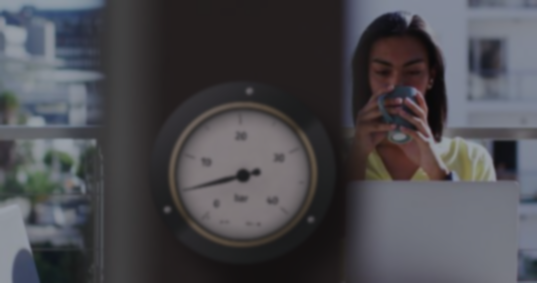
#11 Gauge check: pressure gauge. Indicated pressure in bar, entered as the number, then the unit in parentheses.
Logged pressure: 5 (bar)
